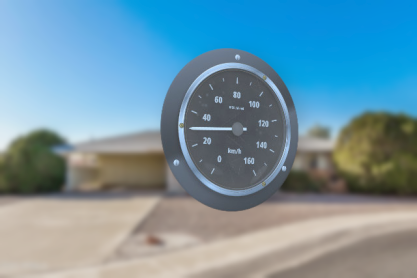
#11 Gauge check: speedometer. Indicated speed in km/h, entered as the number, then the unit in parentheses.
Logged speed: 30 (km/h)
